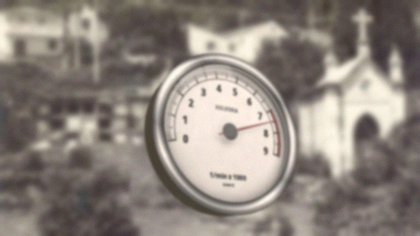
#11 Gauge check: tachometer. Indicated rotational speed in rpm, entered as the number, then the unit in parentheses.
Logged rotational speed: 7500 (rpm)
